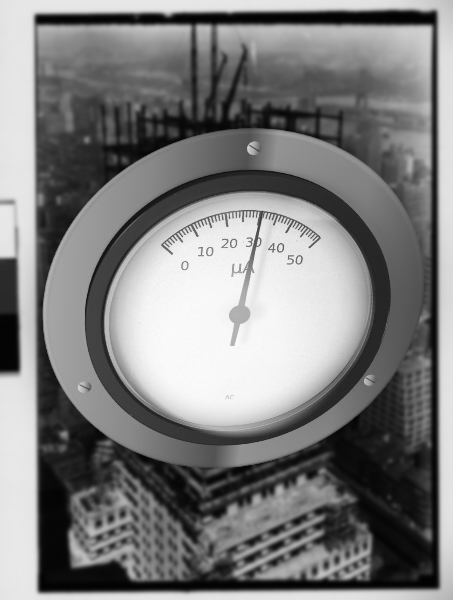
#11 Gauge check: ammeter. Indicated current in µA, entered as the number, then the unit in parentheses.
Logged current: 30 (µA)
